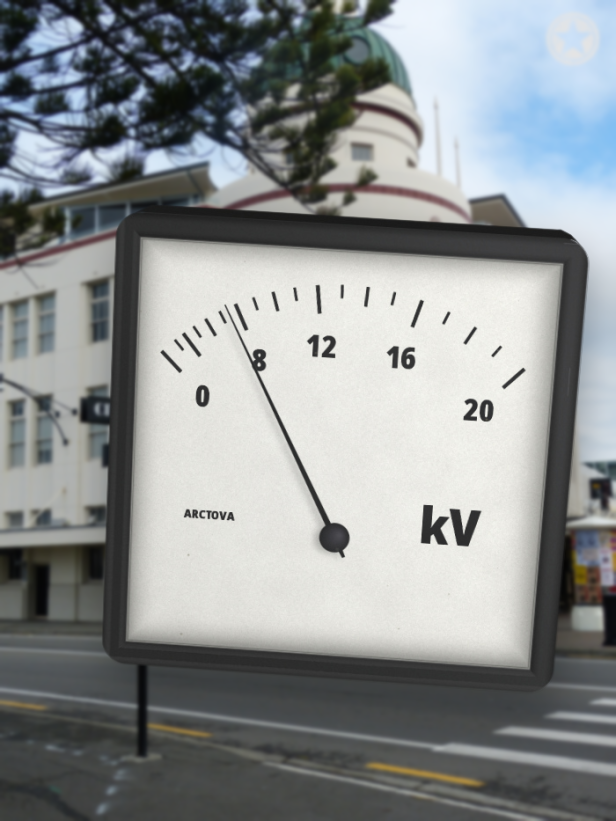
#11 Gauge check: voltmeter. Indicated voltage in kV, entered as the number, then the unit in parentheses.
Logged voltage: 7.5 (kV)
